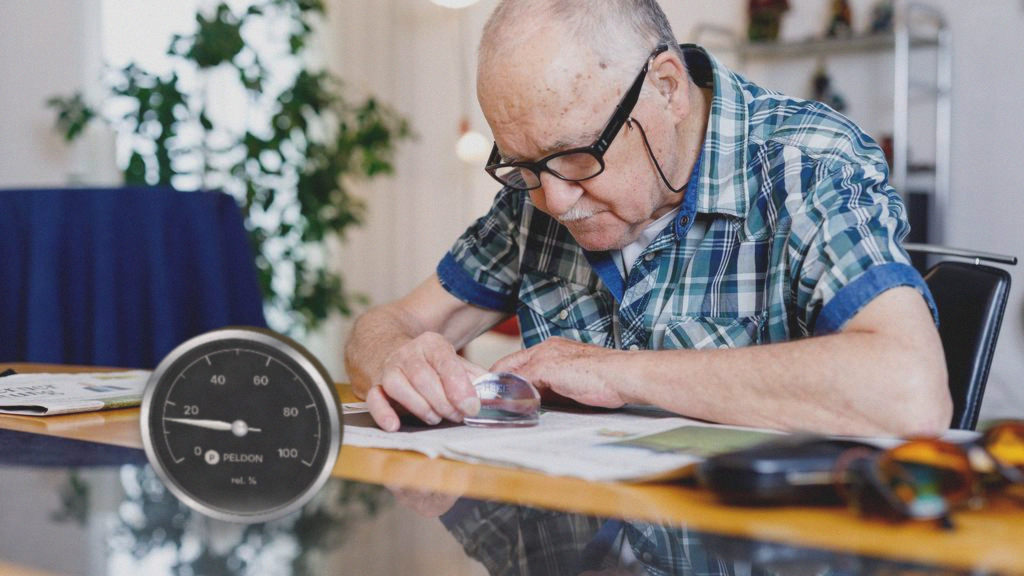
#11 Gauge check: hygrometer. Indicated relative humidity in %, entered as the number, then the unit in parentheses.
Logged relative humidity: 15 (%)
